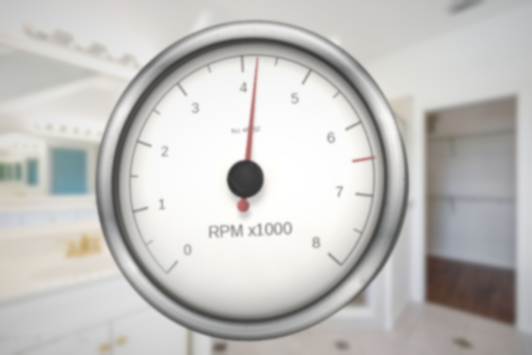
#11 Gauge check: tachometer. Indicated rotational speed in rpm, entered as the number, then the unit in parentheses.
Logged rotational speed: 4250 (rpm)
